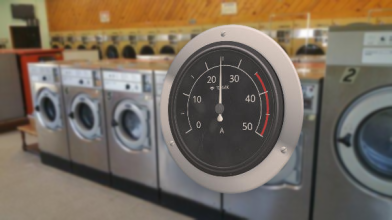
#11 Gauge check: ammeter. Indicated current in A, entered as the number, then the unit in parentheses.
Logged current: 25 (A)
